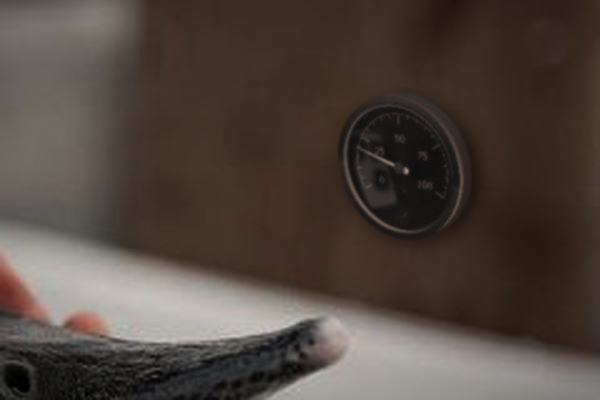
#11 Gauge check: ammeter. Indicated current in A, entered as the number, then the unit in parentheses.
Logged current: 20 (A)
